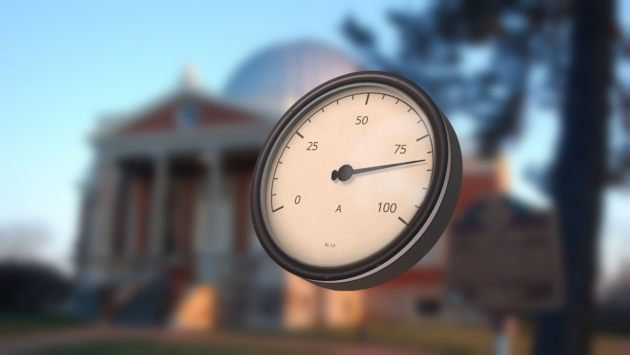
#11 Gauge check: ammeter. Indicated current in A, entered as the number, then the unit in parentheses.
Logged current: 82.5 (A)
